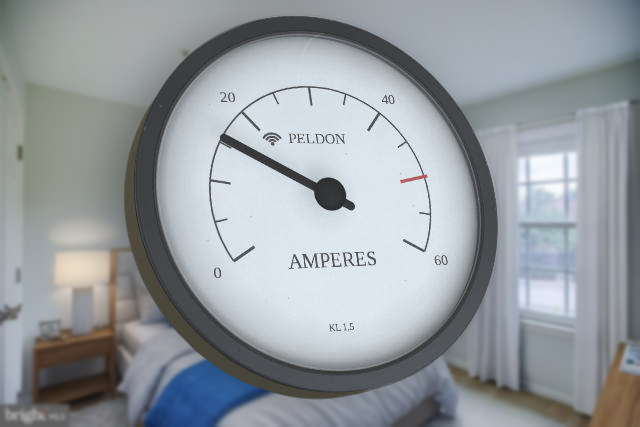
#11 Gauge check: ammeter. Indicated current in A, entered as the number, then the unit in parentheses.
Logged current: 15 (A)
